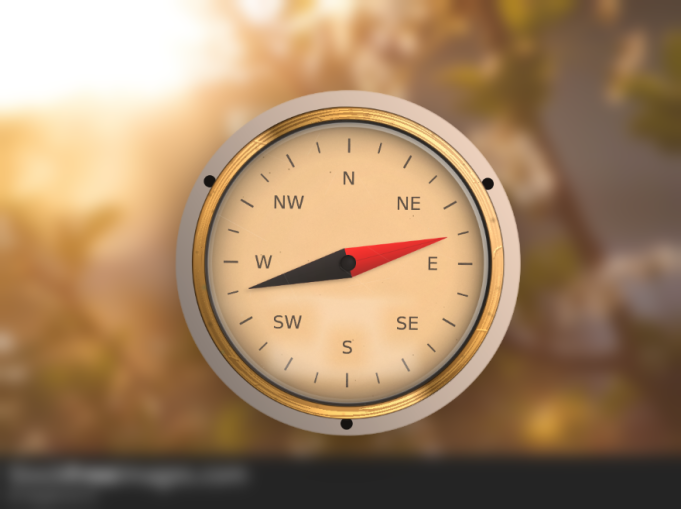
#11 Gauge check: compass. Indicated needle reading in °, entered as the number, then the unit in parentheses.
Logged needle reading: 75 (°)
